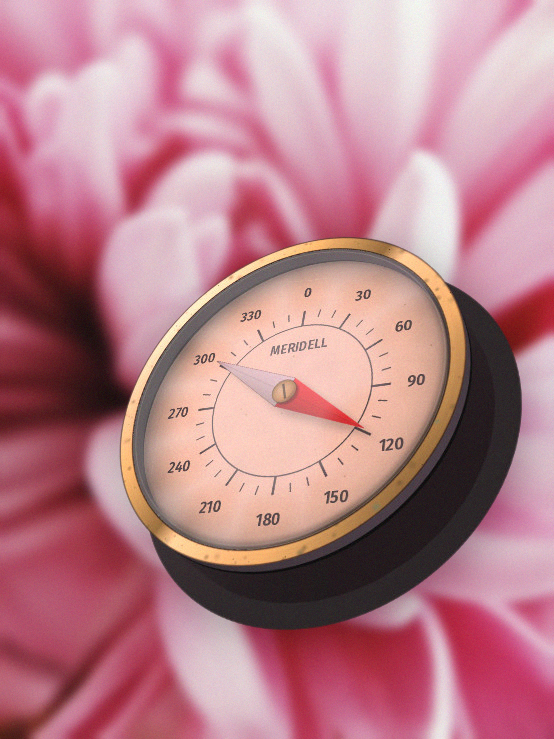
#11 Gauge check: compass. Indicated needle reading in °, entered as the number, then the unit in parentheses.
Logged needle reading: 120 (°)
